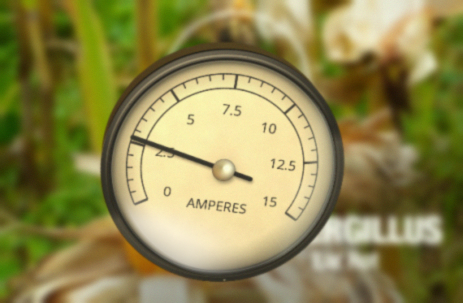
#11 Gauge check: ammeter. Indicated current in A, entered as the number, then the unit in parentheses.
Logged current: 2.75 (A)
